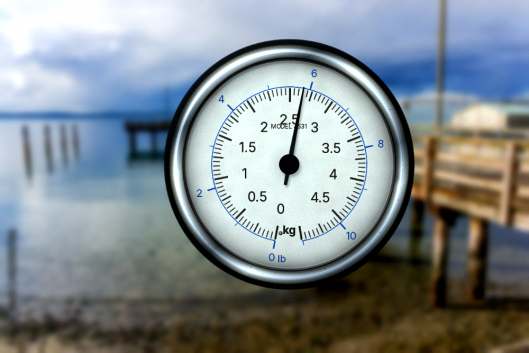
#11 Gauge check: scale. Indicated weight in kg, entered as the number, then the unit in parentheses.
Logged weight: 2.65 (kg)
